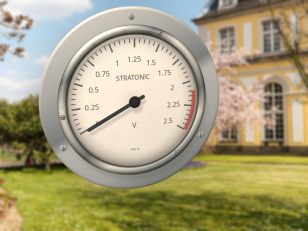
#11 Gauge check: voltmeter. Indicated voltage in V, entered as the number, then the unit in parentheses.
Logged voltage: 0 (V)
